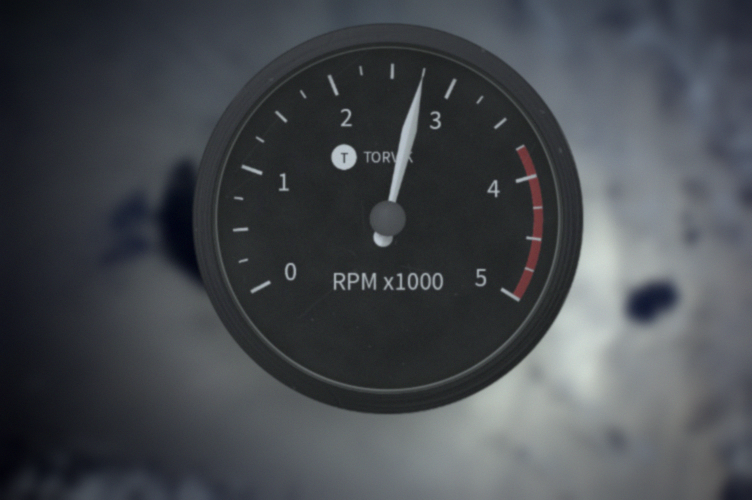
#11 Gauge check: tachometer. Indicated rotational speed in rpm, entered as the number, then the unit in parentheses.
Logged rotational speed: 2750 (rpm)
